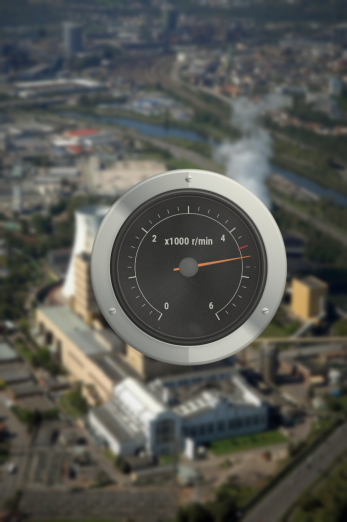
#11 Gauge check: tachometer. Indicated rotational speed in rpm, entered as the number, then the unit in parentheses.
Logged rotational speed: 4600 (rpm)
